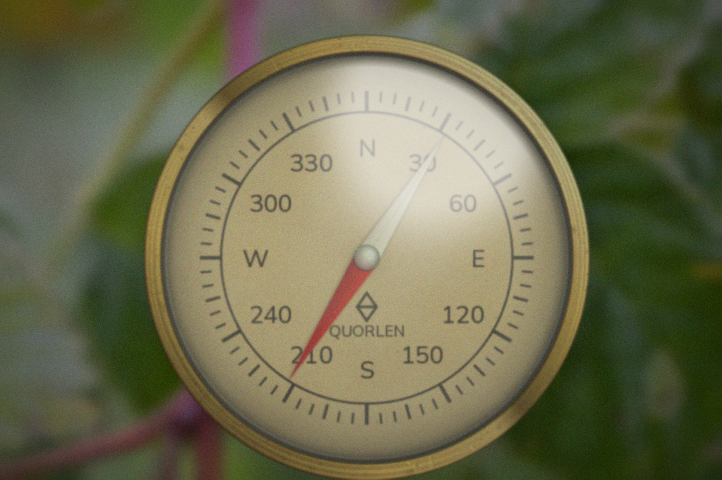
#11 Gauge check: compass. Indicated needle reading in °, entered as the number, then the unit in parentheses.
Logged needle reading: 212.5 (°)
